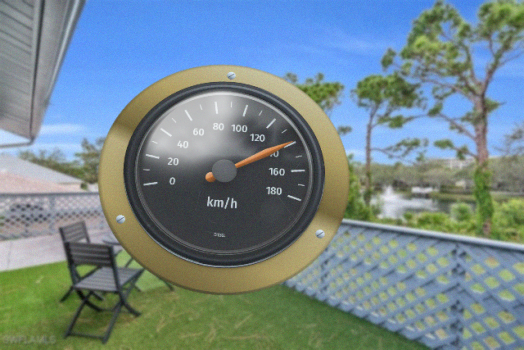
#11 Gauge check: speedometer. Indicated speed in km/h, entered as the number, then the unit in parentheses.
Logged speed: 140 (km/h)
